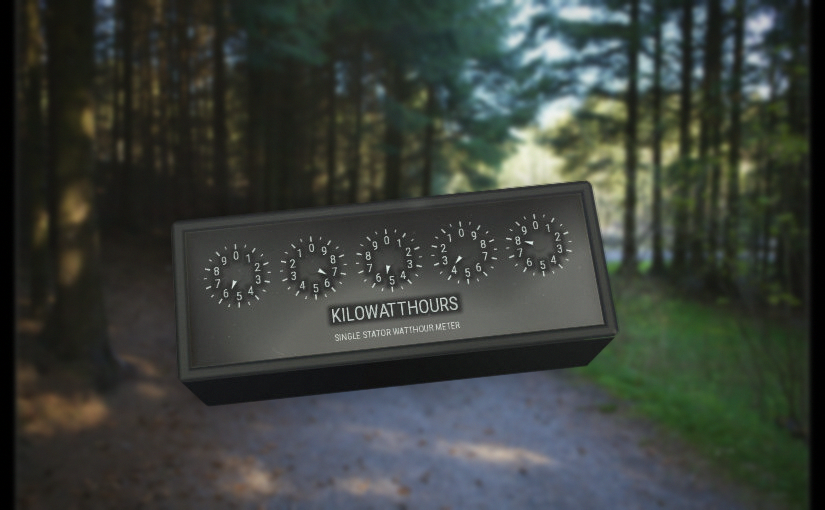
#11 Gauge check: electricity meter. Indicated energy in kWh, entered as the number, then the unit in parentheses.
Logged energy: 56538 (kWh)
